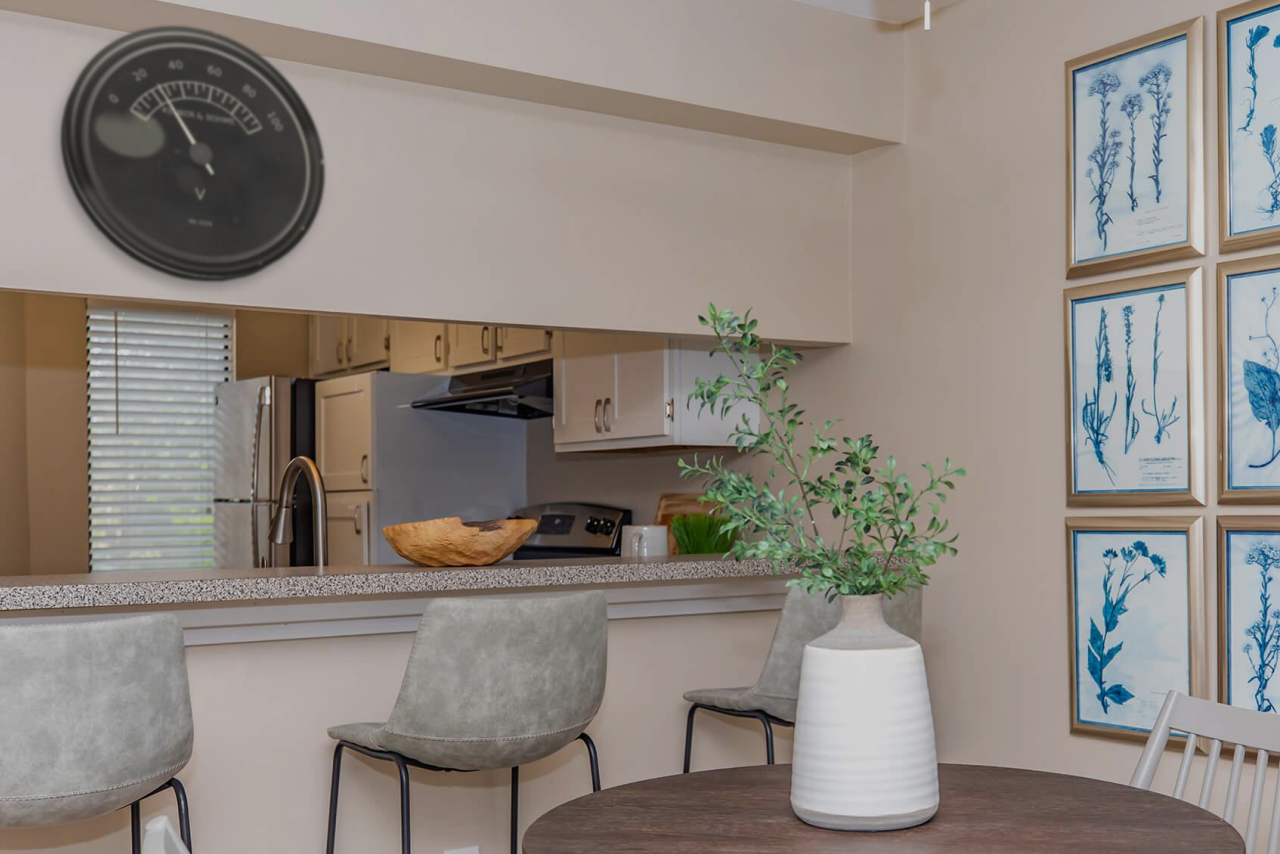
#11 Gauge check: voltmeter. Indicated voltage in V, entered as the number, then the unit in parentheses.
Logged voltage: 25 (V)
